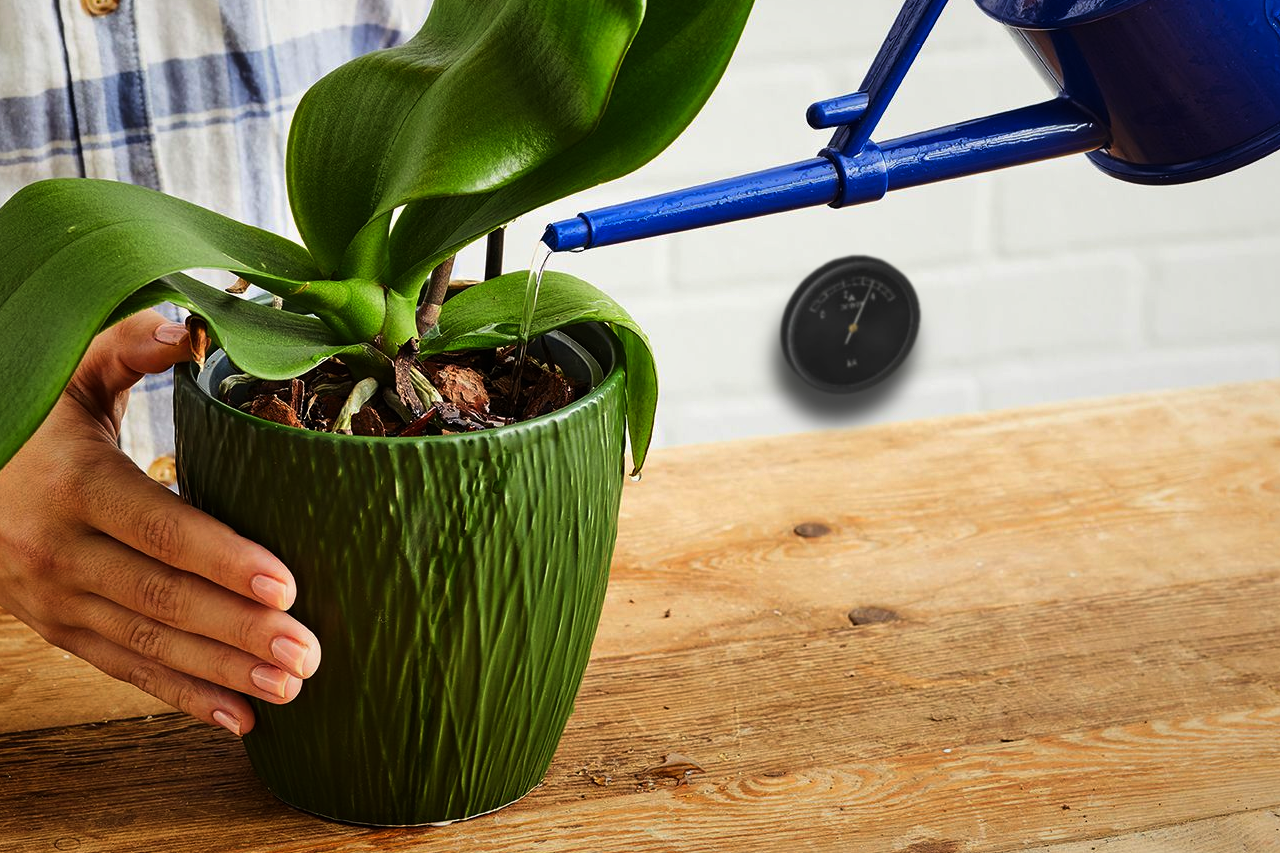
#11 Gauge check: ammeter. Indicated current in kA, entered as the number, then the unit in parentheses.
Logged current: 3.5 (kA)
